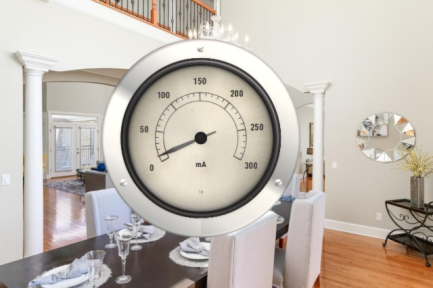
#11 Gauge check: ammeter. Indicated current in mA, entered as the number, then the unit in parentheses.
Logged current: 10 (mA)
